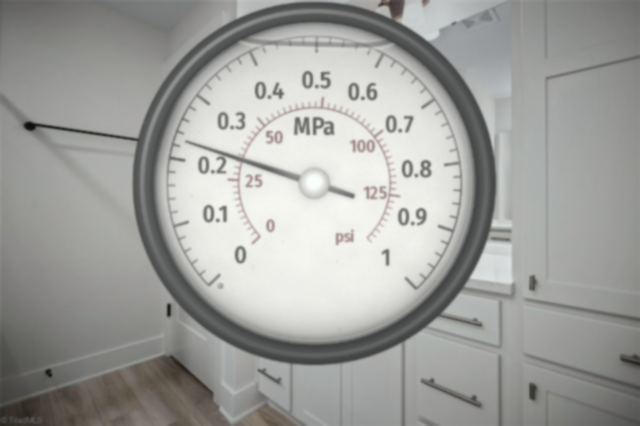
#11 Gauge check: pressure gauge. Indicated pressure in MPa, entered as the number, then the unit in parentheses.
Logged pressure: 0.23 (MPa)
